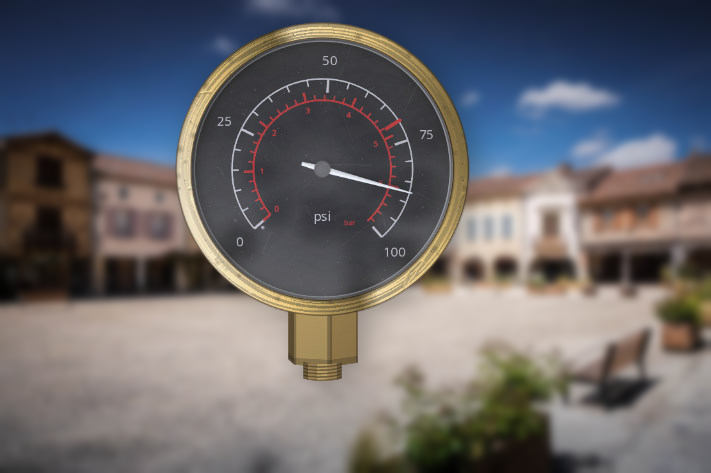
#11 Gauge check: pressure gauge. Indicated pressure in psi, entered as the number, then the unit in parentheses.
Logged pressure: 87.5 (psi)
